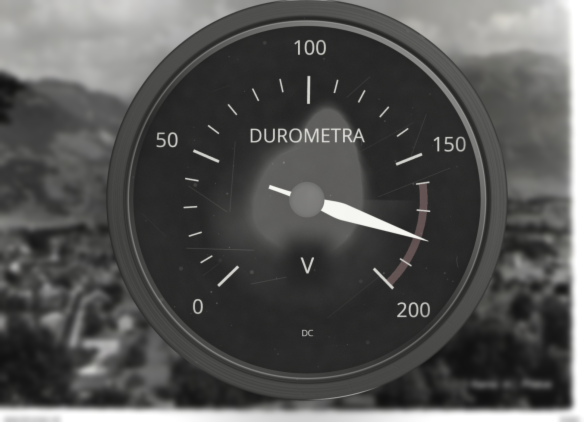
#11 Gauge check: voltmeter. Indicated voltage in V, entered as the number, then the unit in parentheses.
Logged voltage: 180 (V)
